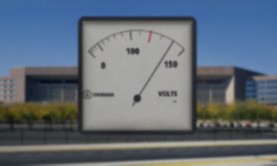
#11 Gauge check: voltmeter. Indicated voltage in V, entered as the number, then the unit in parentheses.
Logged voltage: 140 (V)
